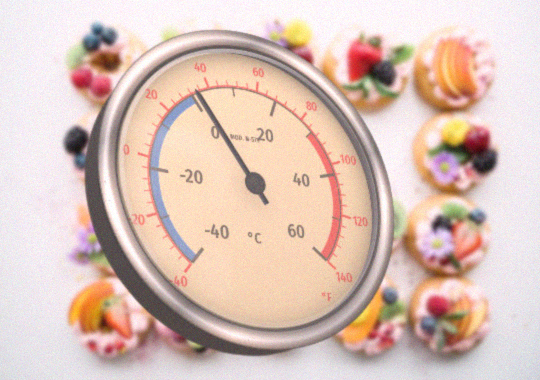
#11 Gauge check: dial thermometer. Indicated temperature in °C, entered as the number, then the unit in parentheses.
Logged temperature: 0 (°C)
